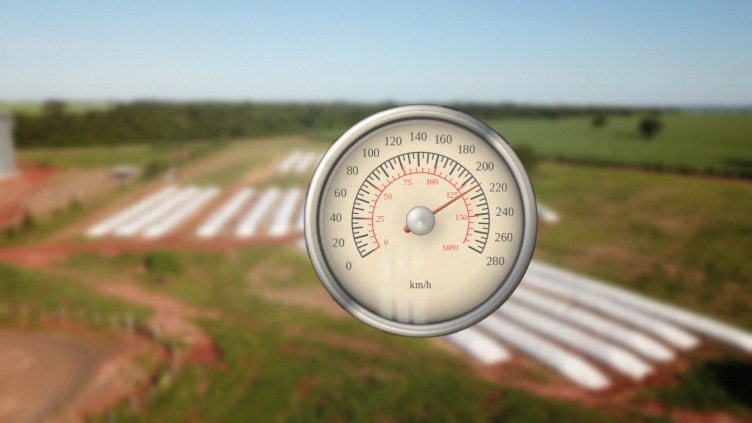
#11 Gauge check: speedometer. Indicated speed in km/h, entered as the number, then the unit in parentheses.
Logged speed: 210 (km/h)
